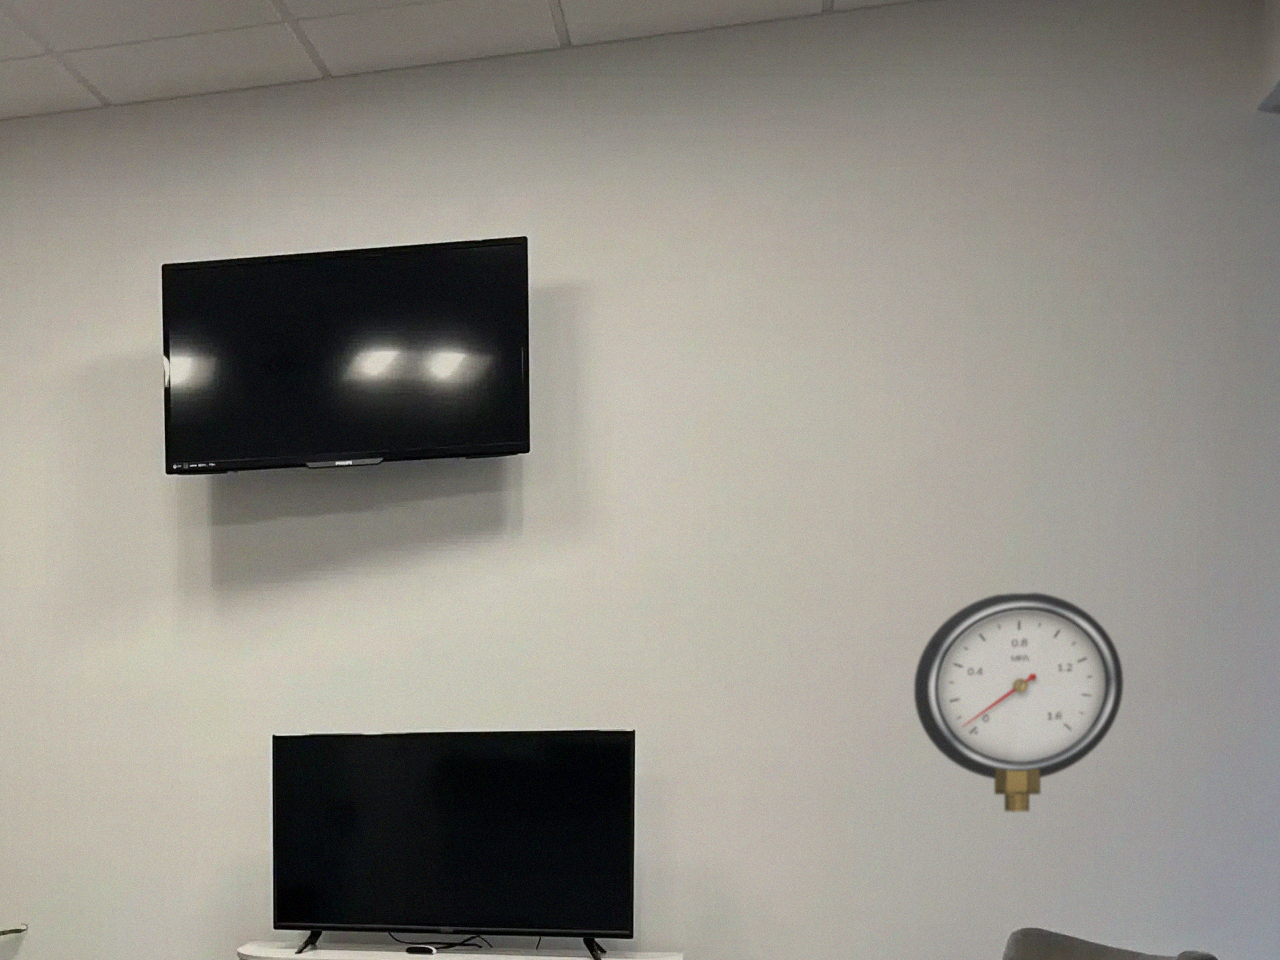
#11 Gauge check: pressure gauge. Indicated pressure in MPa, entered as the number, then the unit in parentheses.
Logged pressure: 0.05 (MPa)
